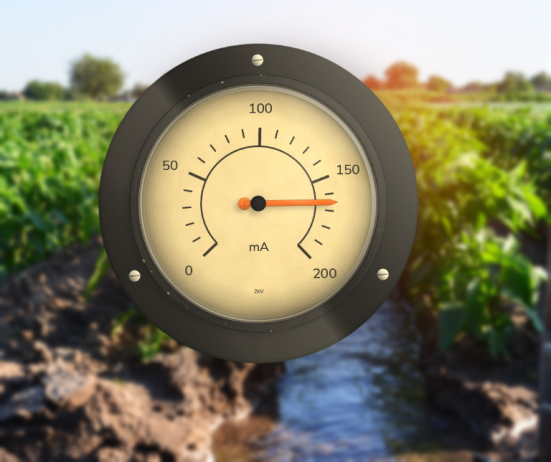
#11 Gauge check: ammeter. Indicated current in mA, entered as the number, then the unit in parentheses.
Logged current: 165 (mA)
